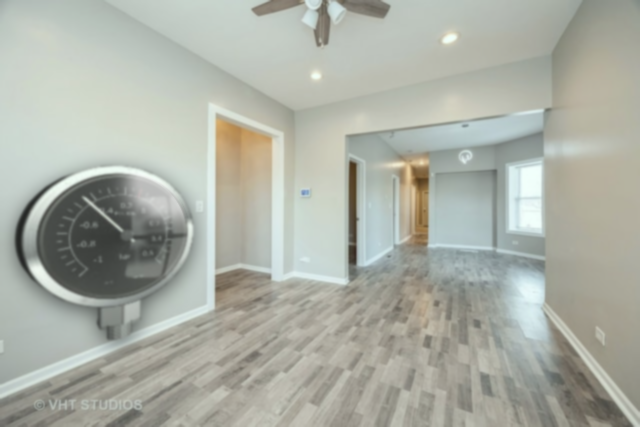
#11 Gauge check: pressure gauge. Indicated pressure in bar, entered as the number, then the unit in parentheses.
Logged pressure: -0.45 (bar)
